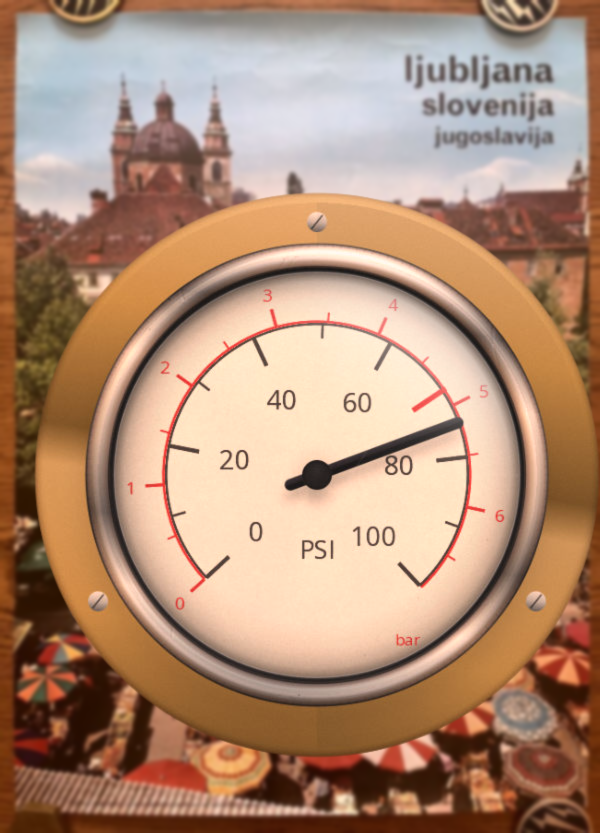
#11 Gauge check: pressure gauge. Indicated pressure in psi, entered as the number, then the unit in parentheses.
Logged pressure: 75 (psi)
